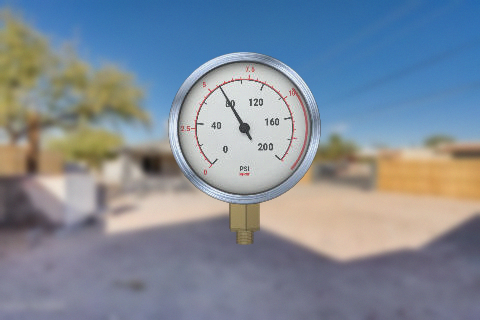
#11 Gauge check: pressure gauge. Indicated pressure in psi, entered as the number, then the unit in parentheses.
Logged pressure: 80 (psi)
